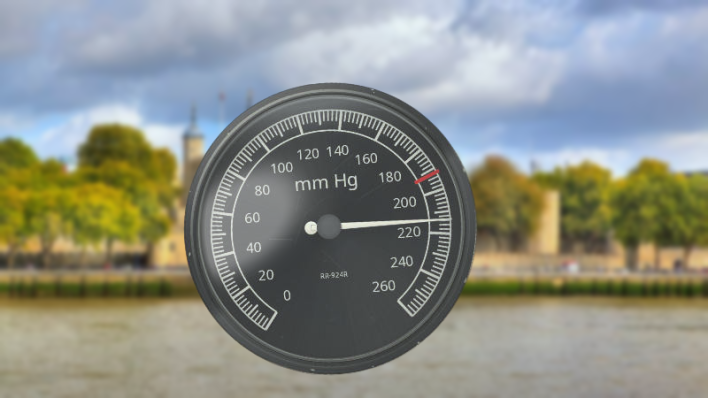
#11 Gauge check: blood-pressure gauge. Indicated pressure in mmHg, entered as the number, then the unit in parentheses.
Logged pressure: 214 (mmHg)
